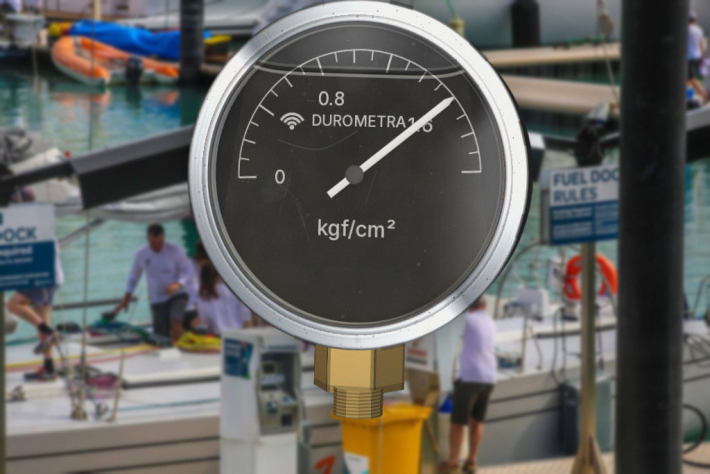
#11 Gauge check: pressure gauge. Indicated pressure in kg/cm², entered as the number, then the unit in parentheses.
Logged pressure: 1.6 (kg/cm²)
